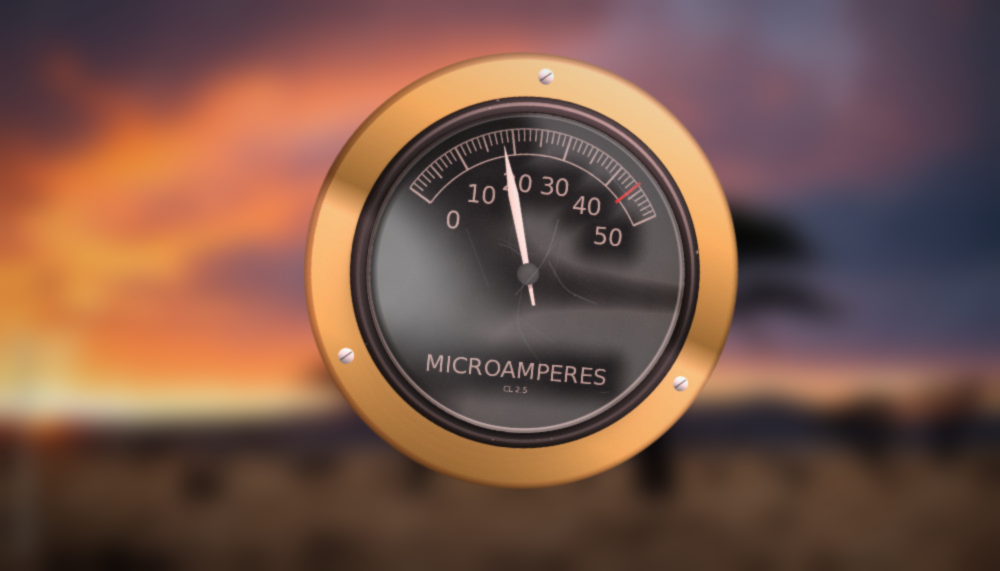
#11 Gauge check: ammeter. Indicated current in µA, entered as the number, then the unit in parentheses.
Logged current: 18 (µA)
